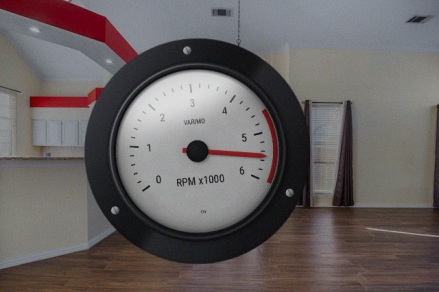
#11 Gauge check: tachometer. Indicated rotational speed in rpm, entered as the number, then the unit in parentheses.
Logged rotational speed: 5500 (rpm)
